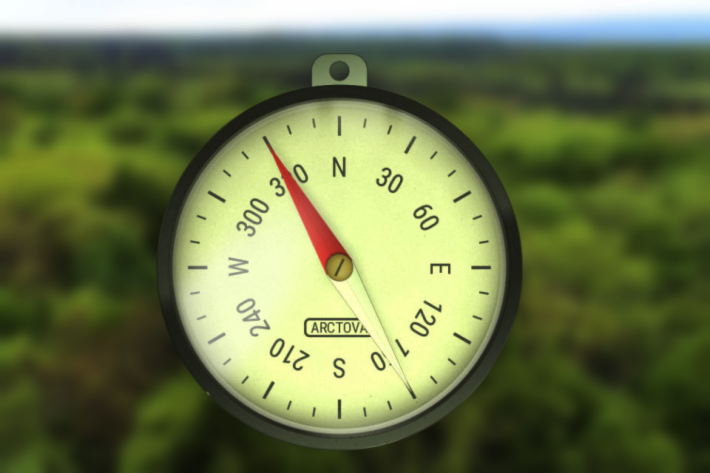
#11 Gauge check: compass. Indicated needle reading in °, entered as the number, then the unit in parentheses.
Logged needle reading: 330 (°)
